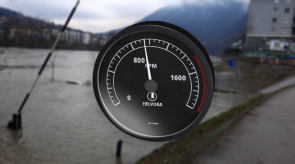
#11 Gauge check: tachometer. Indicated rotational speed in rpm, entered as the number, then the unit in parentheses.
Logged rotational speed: 950 (rpm)
